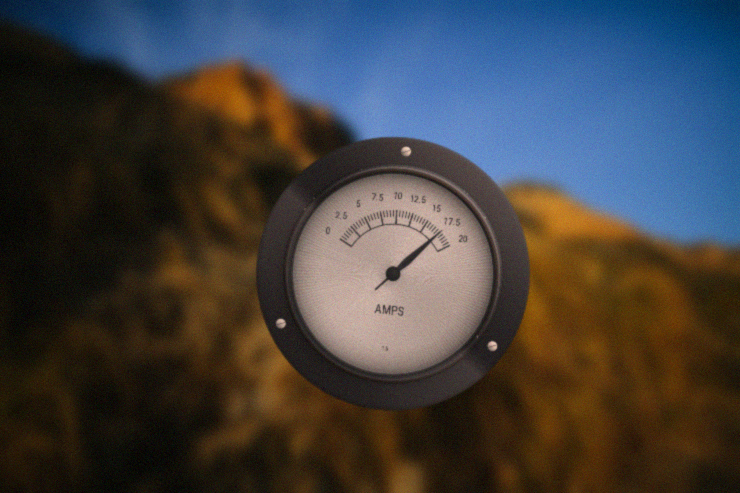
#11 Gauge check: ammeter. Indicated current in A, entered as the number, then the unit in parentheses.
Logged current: 17.5 (A)
